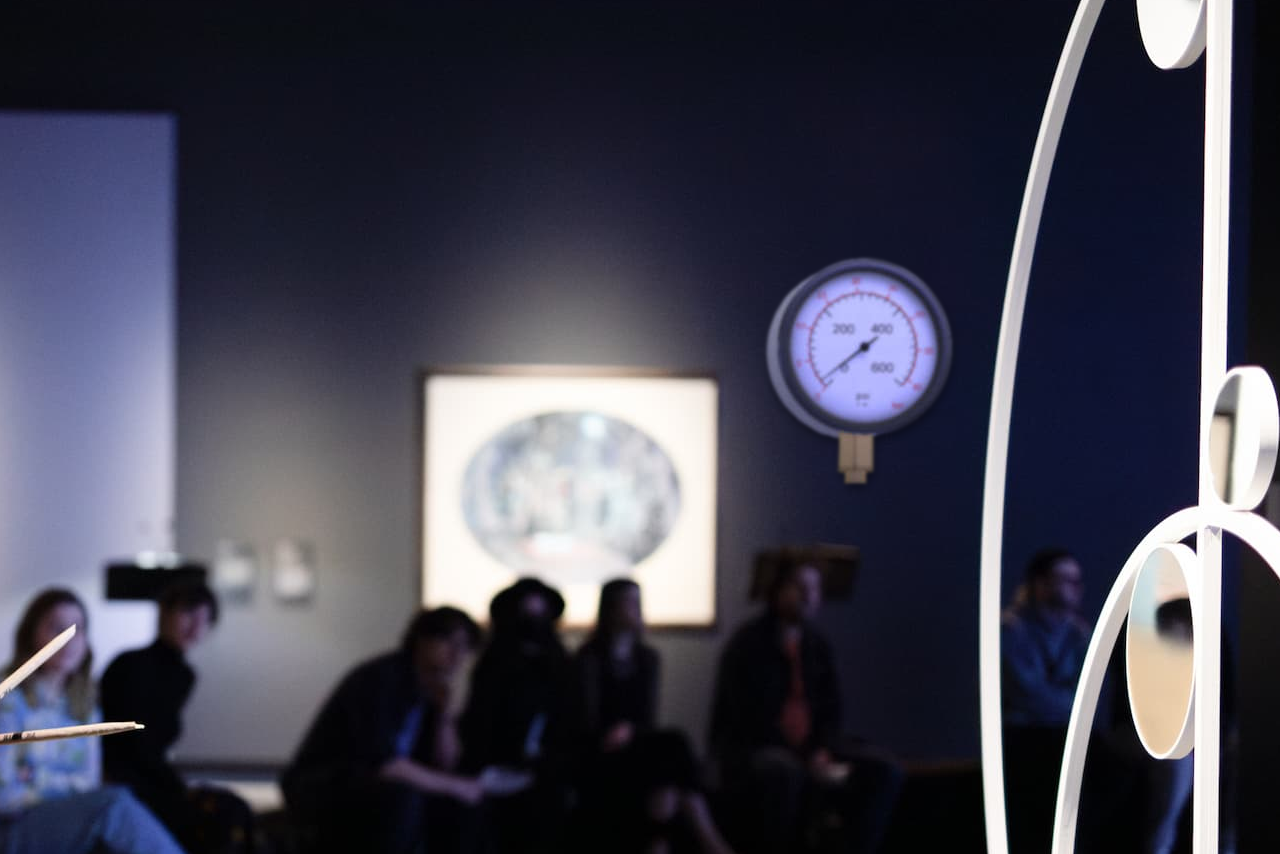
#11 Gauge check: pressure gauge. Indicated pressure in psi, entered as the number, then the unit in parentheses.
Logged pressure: 20 (psi)
